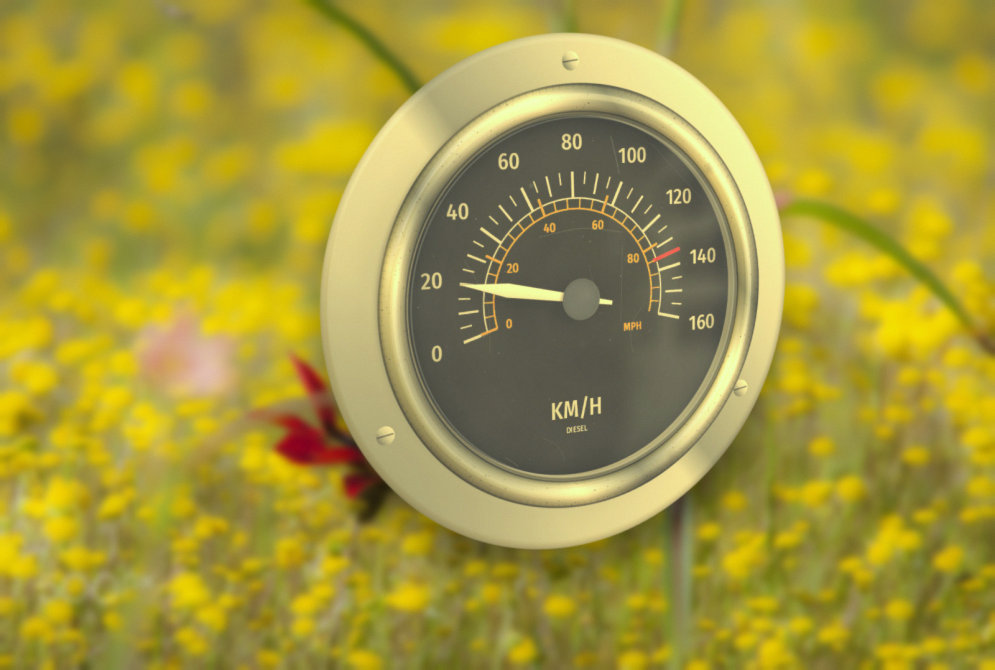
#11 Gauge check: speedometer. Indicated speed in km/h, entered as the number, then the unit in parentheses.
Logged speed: 20 (km/h)
